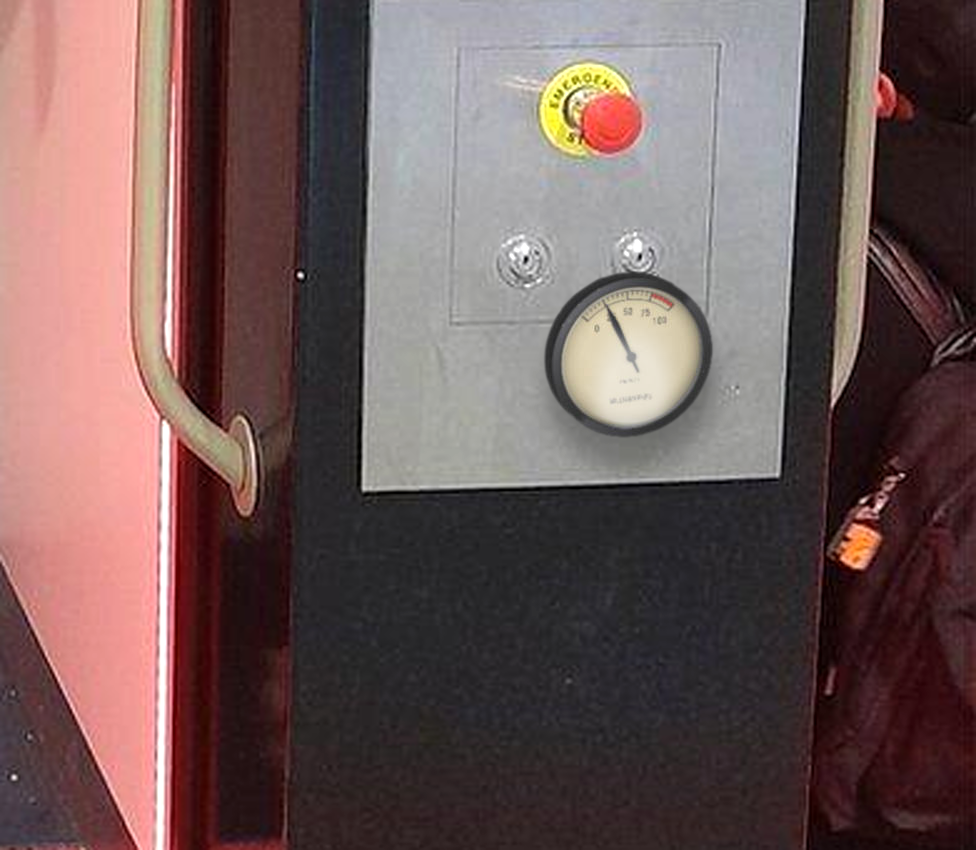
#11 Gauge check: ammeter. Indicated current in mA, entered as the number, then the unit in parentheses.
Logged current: 25 (mA)
